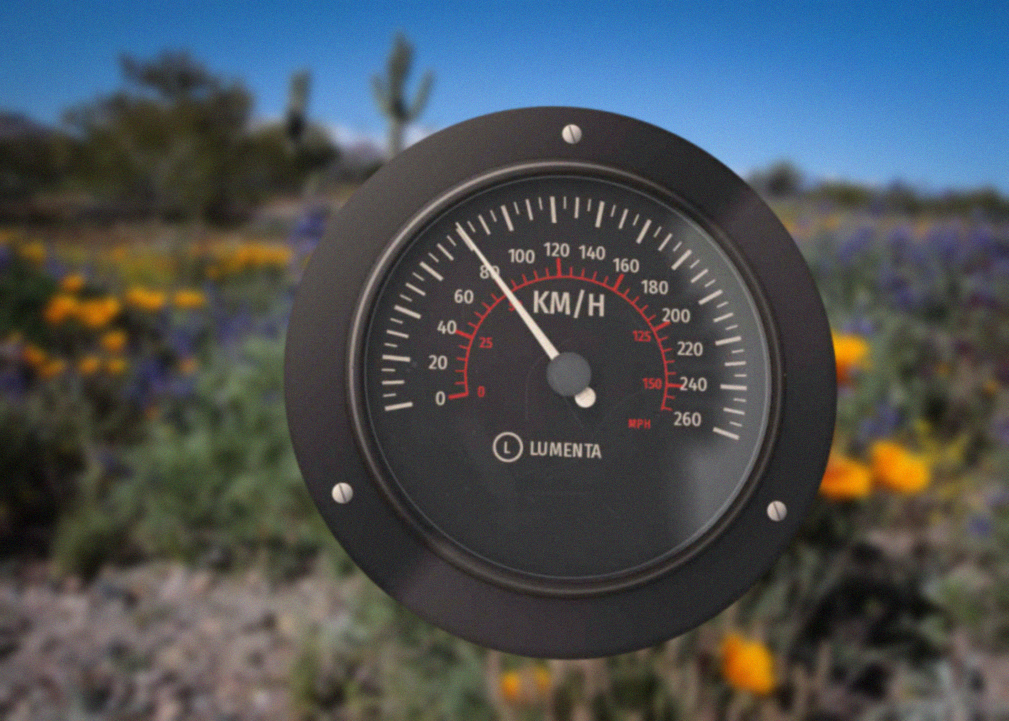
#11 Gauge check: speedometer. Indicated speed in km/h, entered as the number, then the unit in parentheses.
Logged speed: 80 (km/h)
